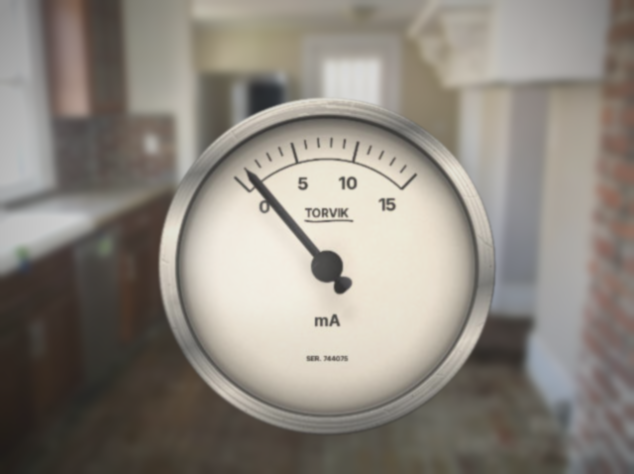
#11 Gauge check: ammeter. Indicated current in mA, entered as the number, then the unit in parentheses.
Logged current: 1 (mA)
